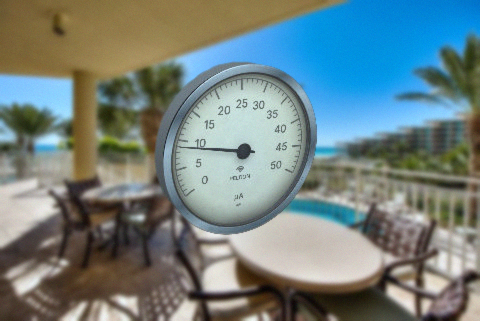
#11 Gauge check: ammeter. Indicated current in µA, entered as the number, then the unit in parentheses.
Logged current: 9 (µA)
